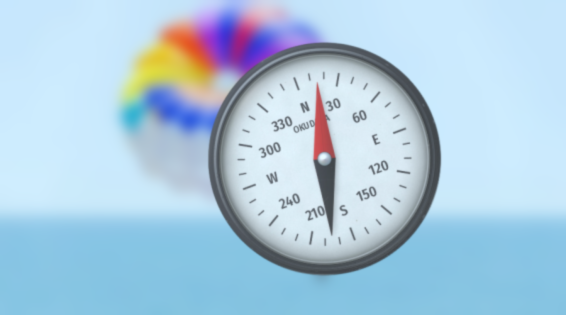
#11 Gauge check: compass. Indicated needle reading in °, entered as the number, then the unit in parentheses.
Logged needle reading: 15 (°)
